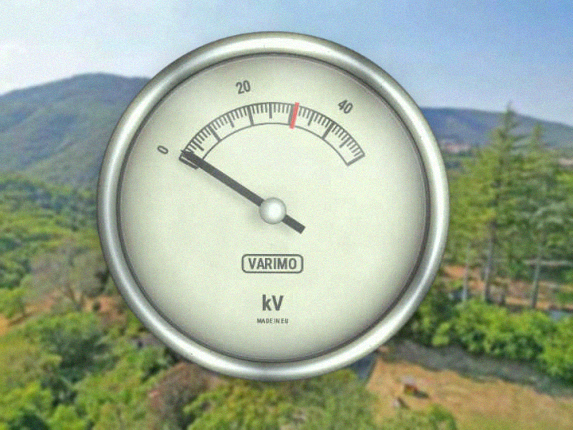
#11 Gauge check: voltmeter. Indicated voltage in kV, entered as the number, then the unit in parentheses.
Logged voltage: 2 (kV)
